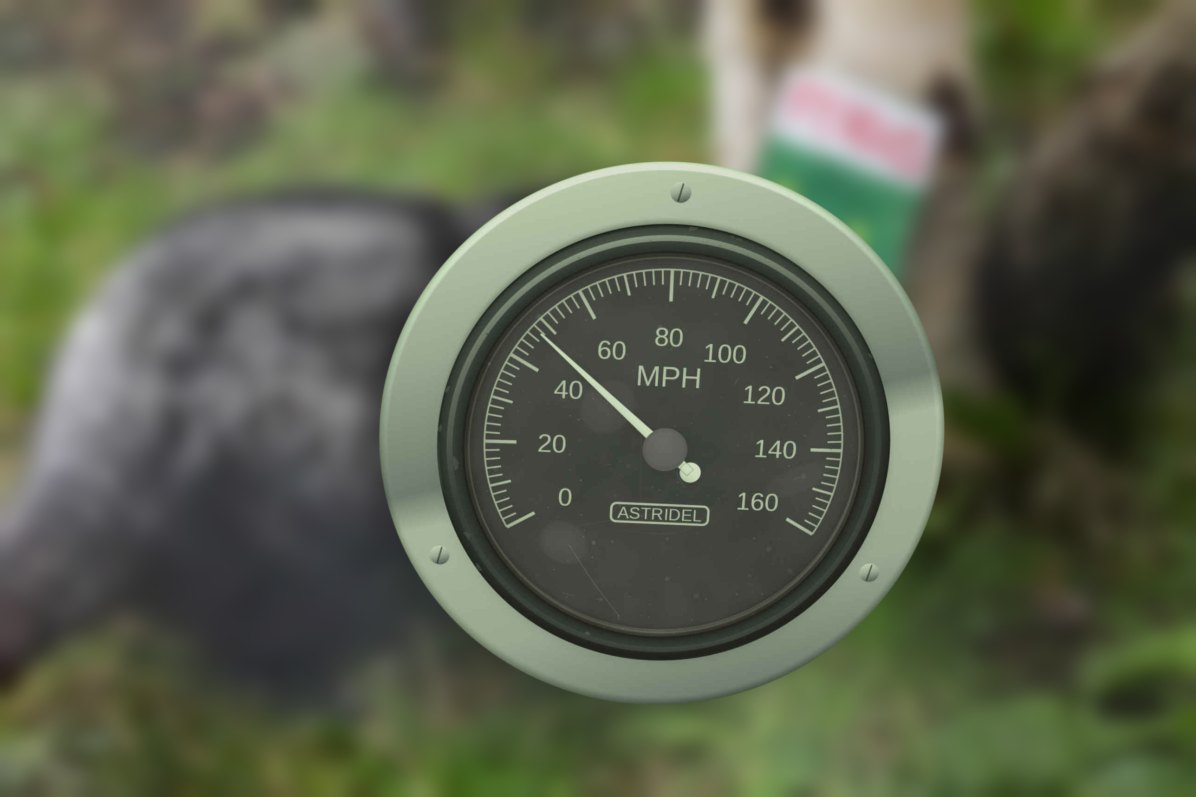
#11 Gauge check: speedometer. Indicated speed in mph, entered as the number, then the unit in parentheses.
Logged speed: 48 (mph)
